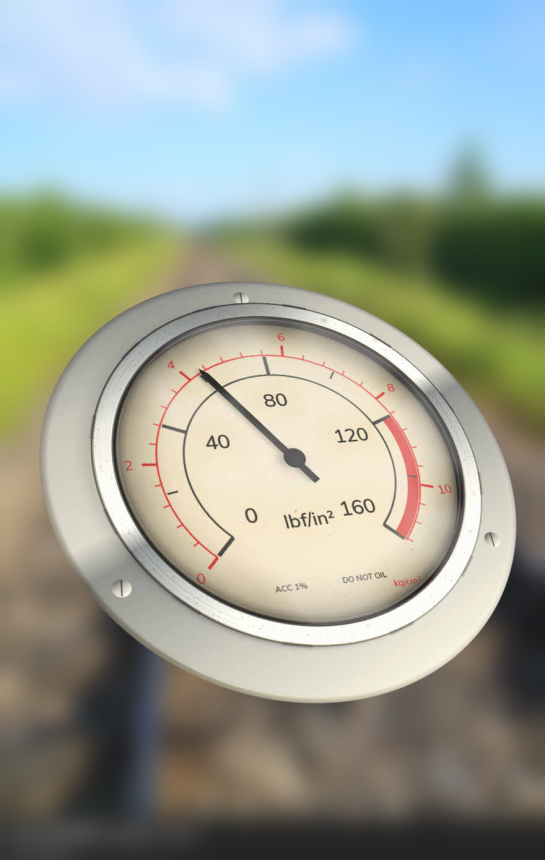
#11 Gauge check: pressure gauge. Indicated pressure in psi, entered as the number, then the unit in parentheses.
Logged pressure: 60 (psi)
